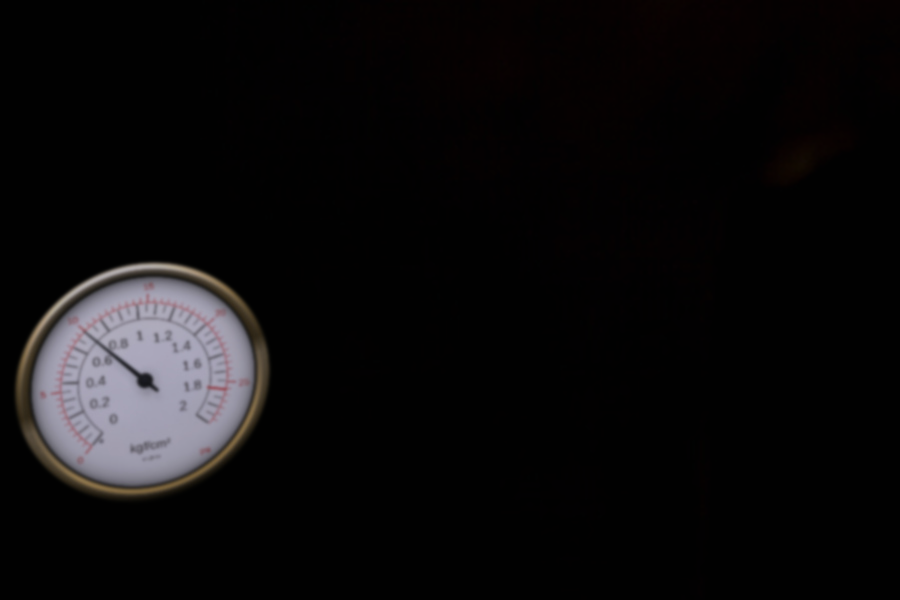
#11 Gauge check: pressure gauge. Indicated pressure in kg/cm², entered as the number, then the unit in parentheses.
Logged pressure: 0.7 (kg/cm²)
